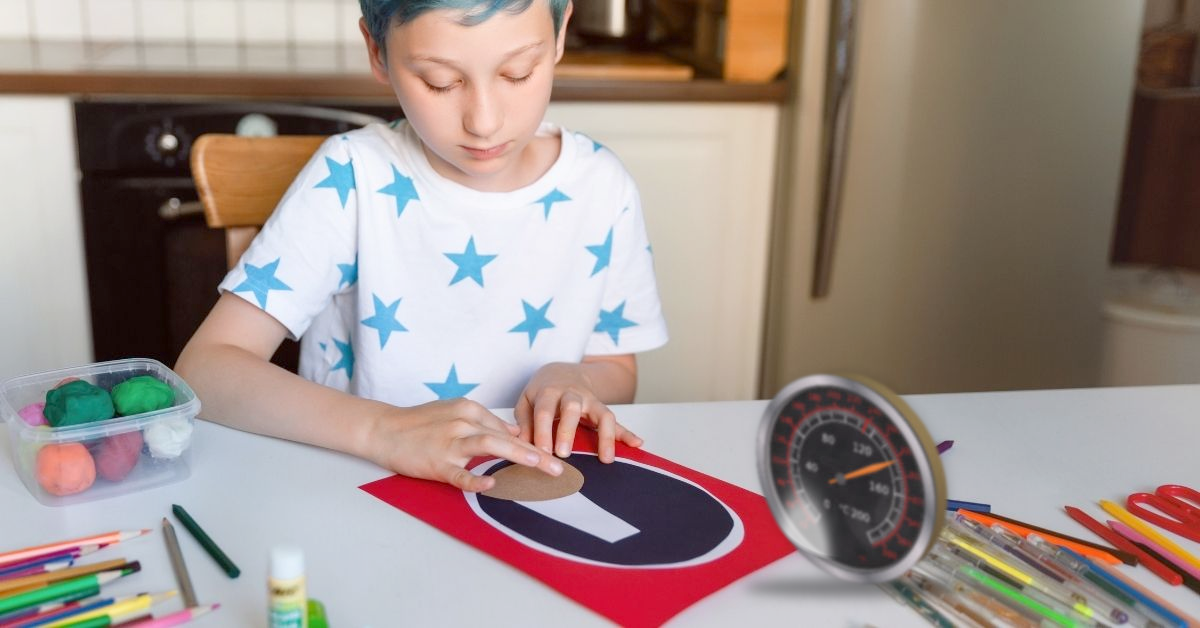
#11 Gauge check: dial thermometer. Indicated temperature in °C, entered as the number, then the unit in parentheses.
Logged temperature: 140 (°C)
